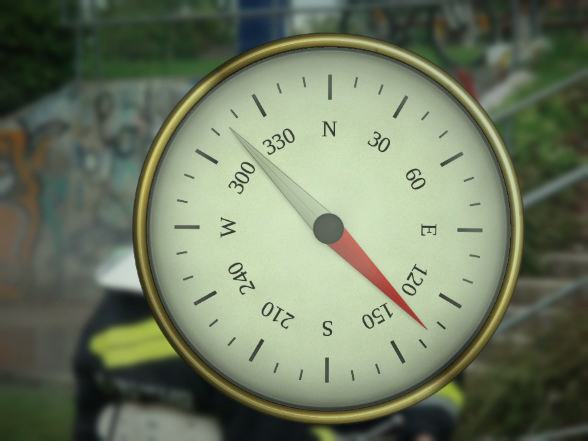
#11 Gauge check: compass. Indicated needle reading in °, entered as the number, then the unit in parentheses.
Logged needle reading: 135 (°)
